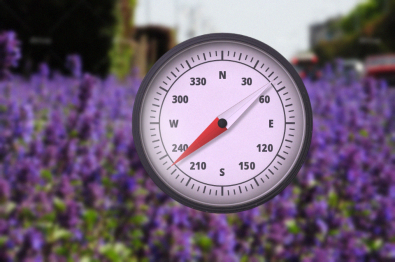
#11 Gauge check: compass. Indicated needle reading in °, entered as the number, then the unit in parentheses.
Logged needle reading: 230 (°)
